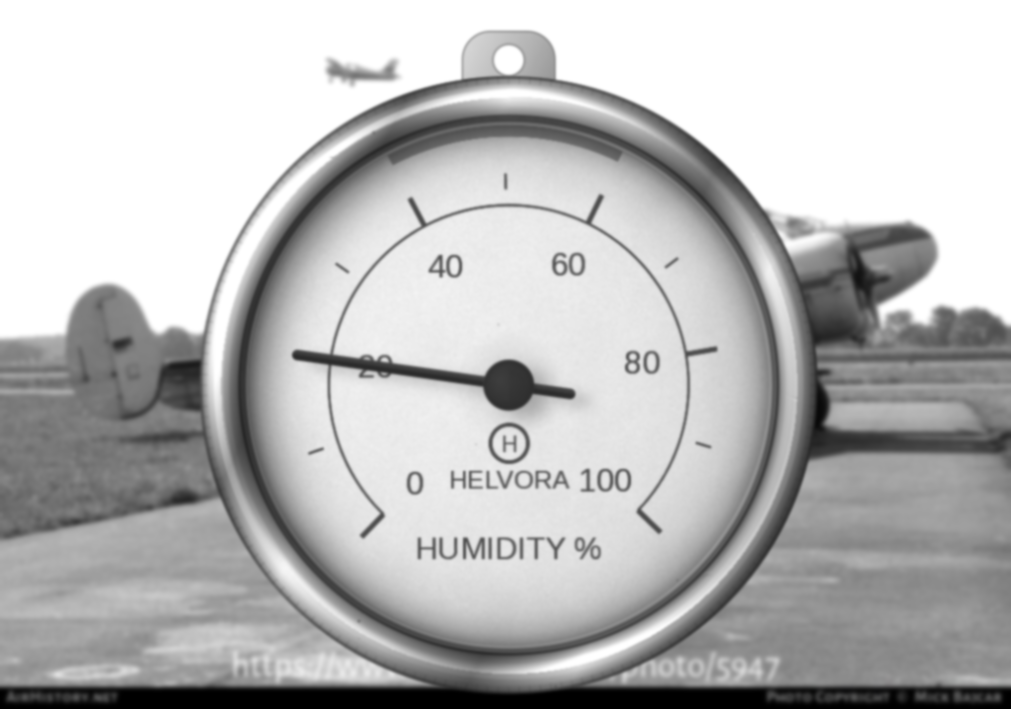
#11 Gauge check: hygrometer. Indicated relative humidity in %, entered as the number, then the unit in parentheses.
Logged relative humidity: 20 (%)
